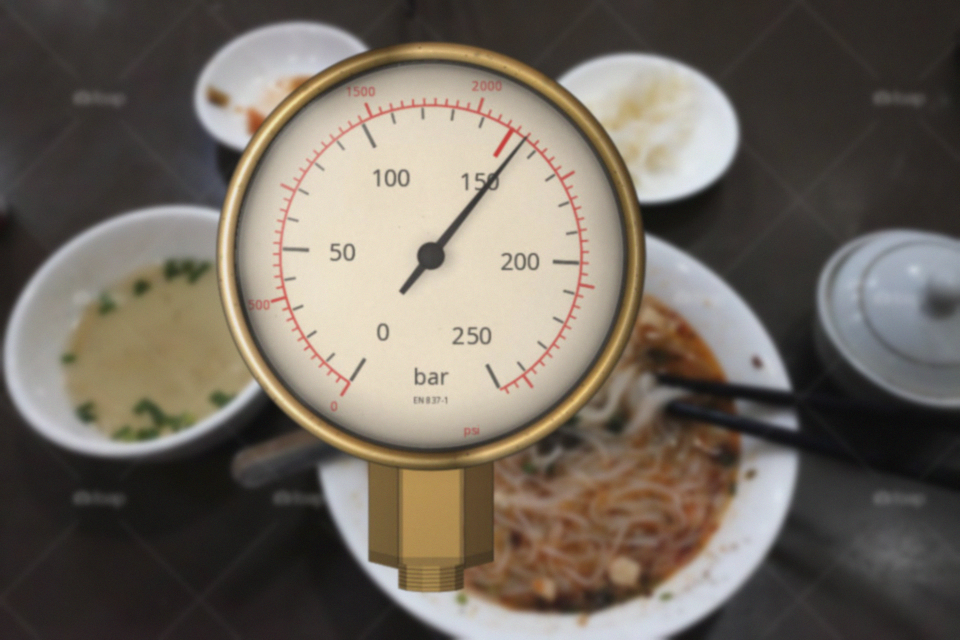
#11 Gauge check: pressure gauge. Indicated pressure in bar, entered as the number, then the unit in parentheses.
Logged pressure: 155 (bar)
